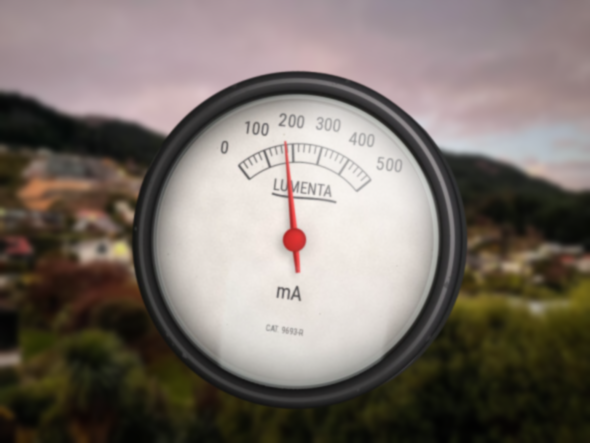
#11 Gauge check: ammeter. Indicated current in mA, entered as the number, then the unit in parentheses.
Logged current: 180 (mA)
